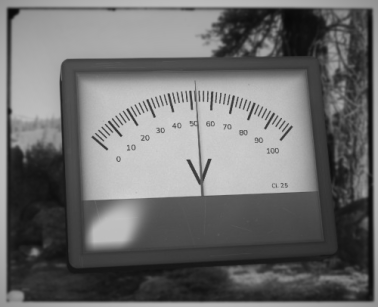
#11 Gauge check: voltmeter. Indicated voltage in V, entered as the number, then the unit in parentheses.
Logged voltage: 52 (V)
